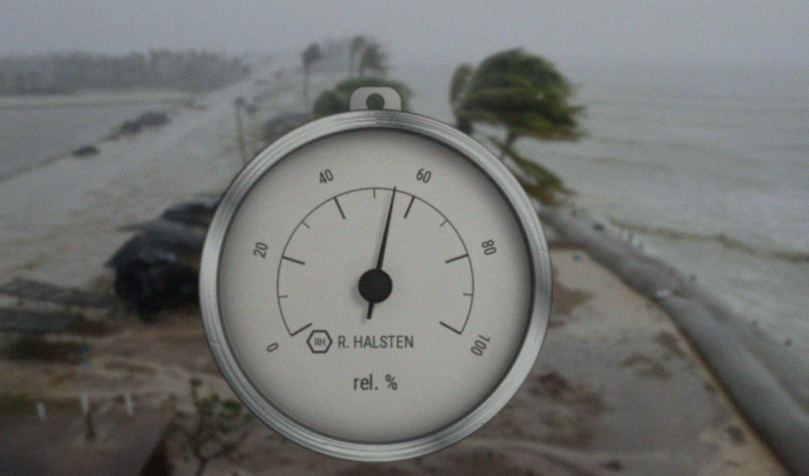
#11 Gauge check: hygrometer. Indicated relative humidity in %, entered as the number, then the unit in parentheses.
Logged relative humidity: 55 (%)
